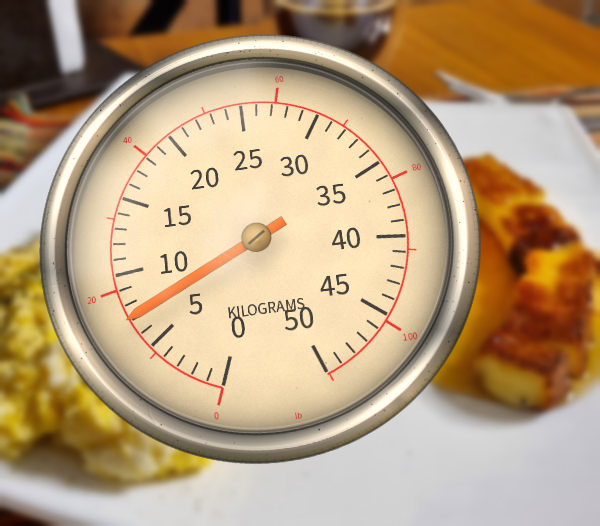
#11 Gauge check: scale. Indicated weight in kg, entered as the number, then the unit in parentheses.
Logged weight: 7 (kg)
